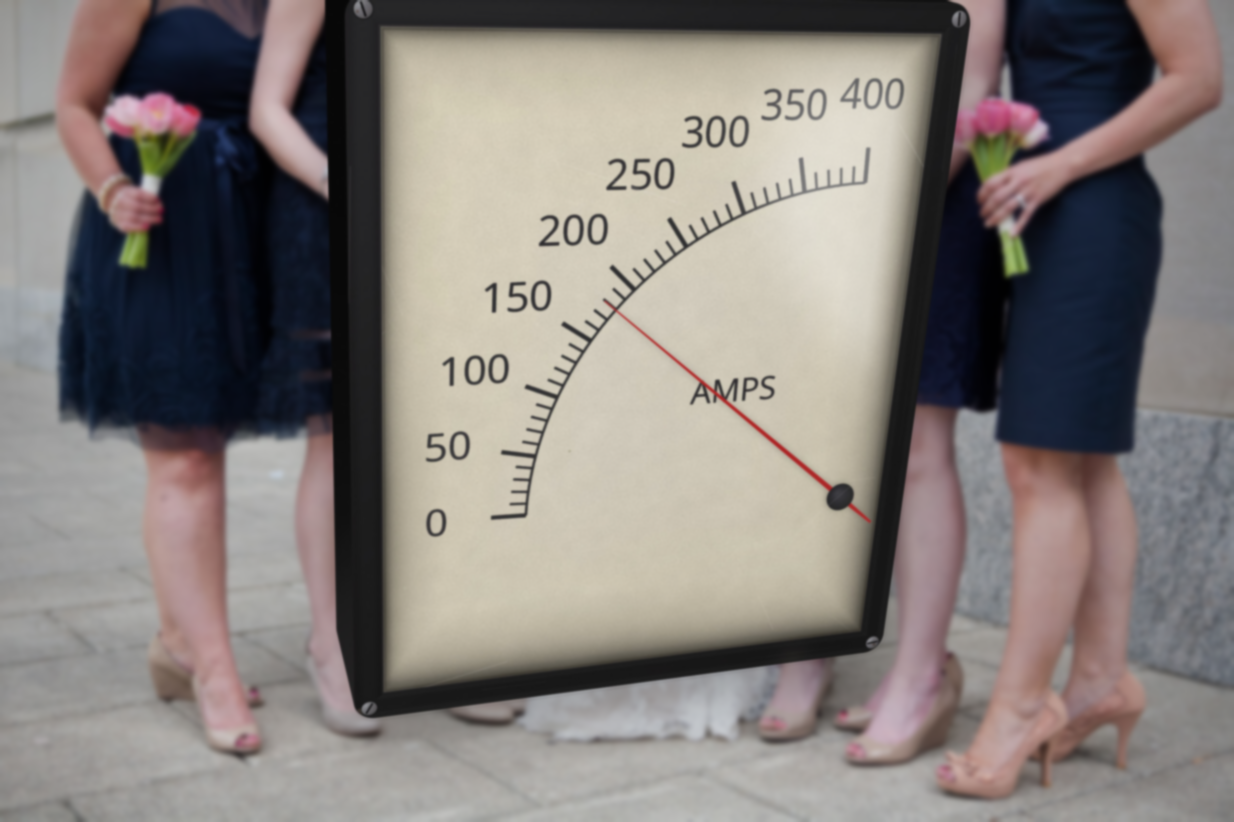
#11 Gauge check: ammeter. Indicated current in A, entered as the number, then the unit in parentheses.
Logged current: 180 (A)
